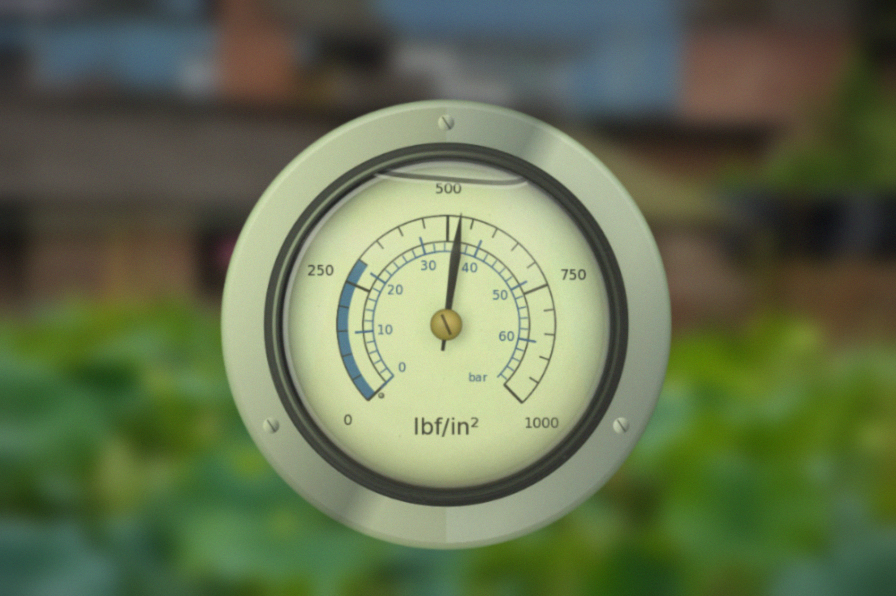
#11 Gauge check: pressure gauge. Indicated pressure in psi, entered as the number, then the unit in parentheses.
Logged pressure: 525 (psi)
